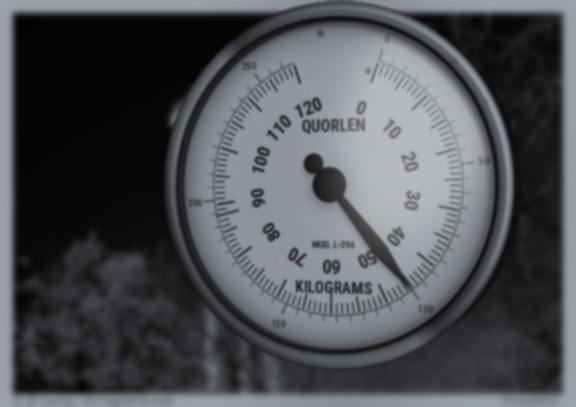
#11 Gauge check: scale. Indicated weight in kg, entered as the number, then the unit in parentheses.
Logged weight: 45 (kg)
